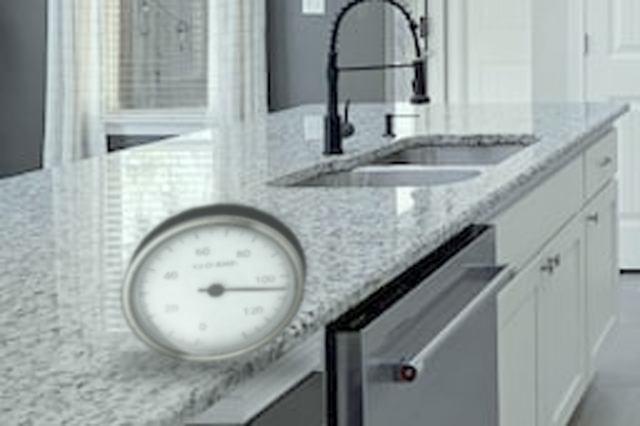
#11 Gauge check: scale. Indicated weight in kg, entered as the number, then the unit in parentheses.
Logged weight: 105 (kg)
